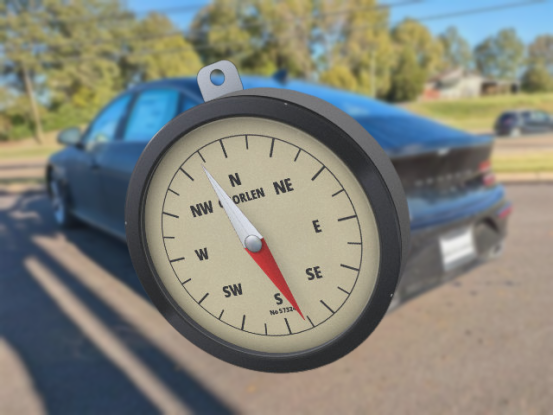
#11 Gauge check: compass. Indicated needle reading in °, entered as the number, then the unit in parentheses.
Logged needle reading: 165 (°)
